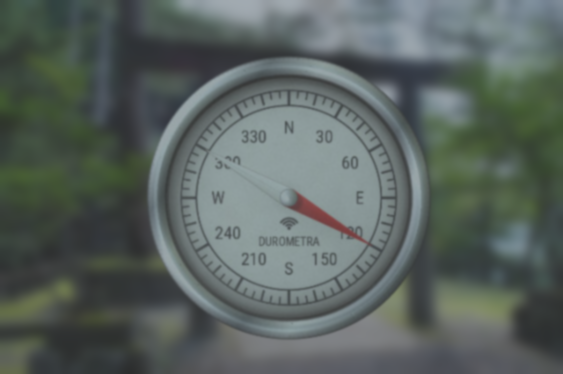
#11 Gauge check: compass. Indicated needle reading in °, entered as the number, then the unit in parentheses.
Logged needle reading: 120 (°)
